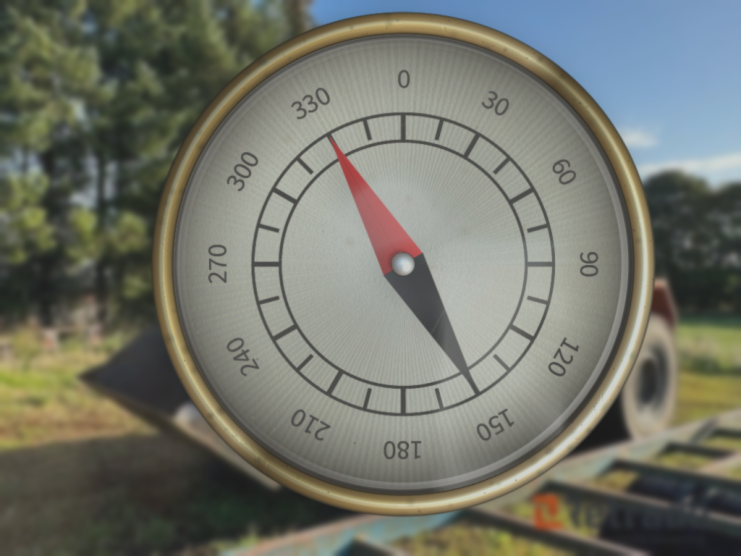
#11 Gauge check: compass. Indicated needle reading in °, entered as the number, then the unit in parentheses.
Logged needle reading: 330 (°)
